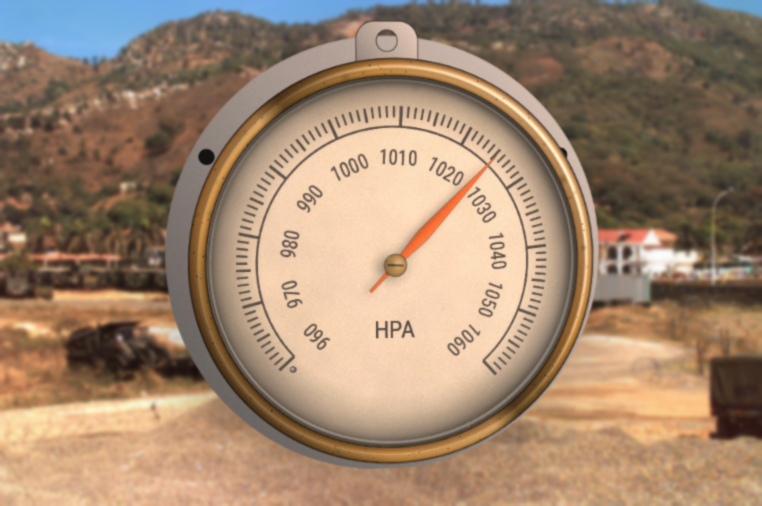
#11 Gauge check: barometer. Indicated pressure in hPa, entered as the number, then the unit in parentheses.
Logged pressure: 1025 (hPa)
